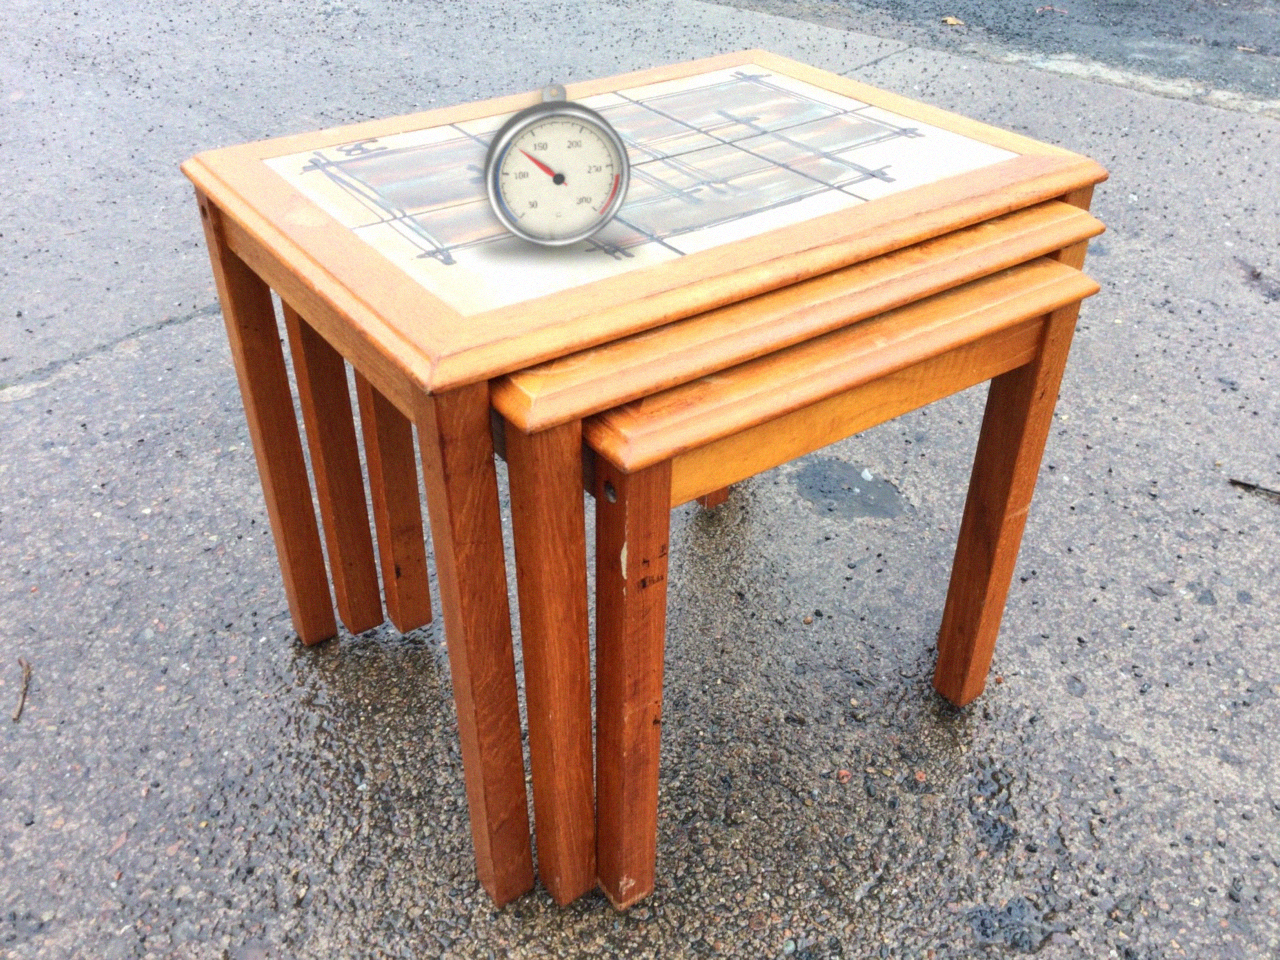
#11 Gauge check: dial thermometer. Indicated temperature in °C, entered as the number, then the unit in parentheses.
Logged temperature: 130 (°C)
